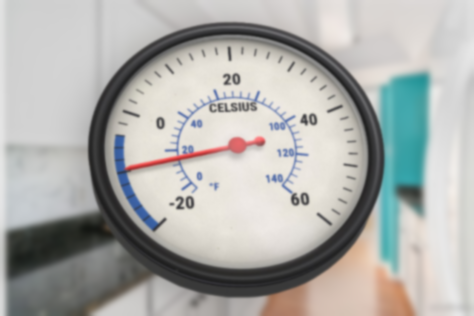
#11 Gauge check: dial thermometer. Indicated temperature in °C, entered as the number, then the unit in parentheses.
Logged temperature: -10 (°C)
